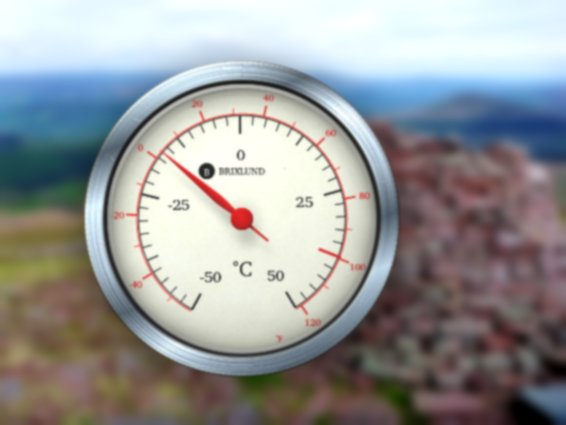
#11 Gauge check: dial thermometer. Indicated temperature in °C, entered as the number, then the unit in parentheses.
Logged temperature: -16.25 (°C)
